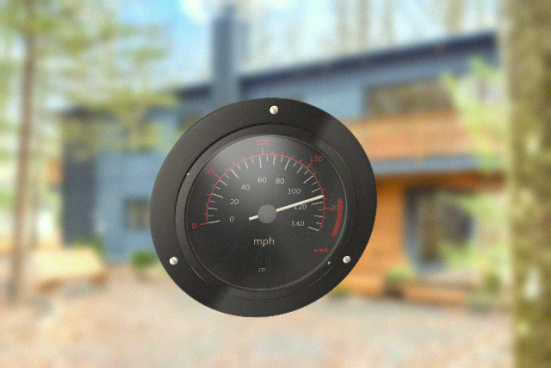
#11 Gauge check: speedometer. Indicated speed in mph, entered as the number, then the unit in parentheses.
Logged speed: 115 (mph)
